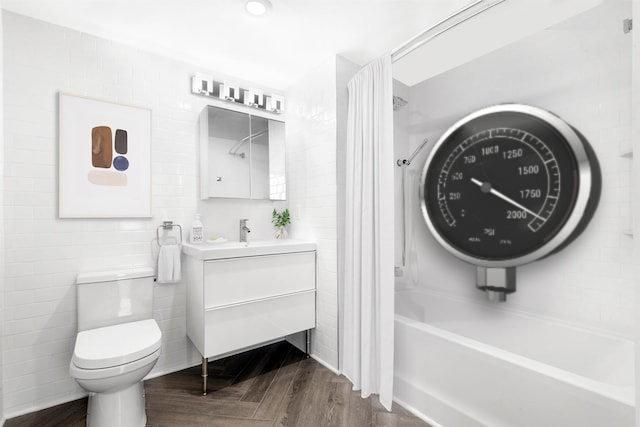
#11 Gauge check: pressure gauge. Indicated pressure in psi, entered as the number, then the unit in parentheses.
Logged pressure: 1900 (psi)
